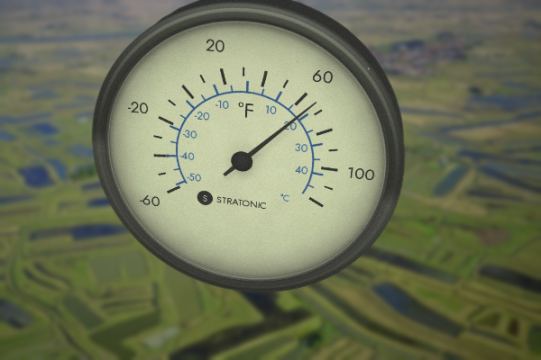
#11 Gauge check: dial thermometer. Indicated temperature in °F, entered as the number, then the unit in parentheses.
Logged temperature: 65 (°F)
